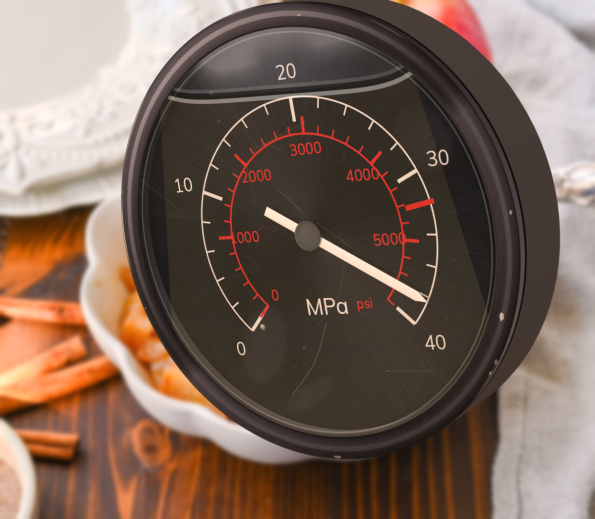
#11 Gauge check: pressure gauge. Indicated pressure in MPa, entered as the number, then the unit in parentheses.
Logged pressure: 38 (MPa)
